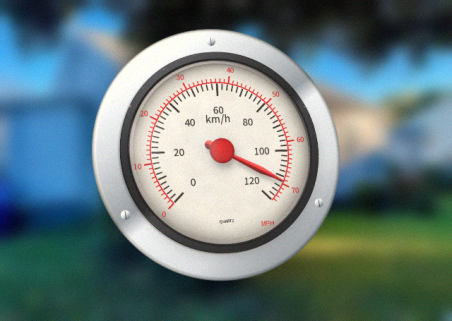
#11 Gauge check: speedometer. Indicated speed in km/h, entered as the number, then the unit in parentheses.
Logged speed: 112 (km/h)
